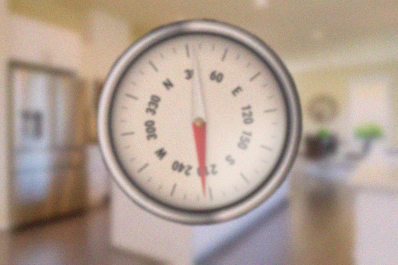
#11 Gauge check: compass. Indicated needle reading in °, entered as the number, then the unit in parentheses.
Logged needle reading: 215 (°)
